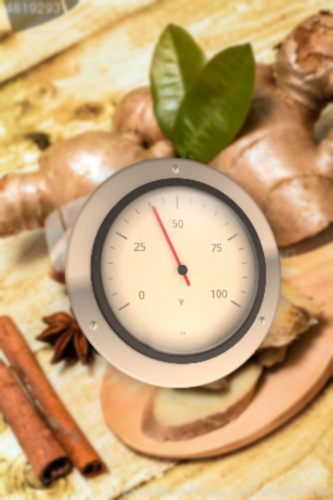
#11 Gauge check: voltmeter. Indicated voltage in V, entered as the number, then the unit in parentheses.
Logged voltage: 40 (V)
